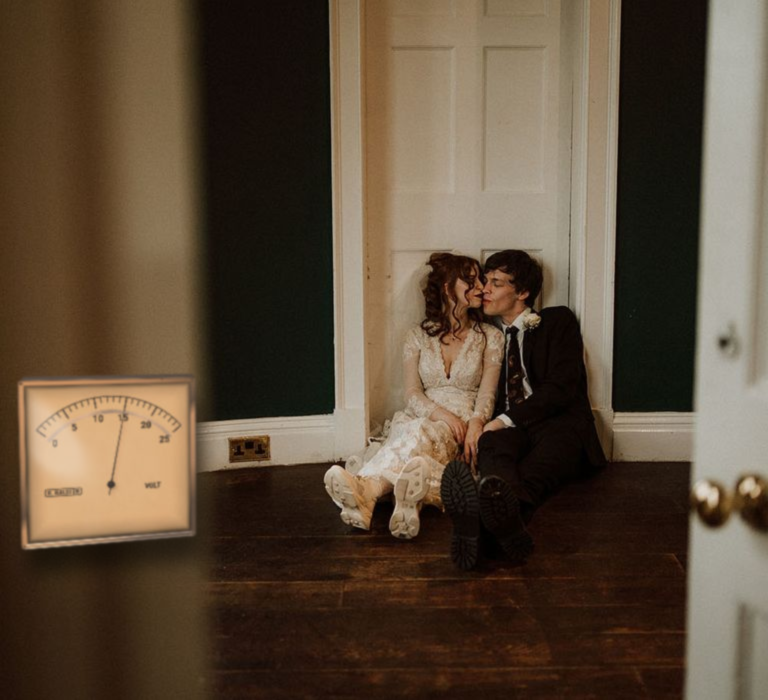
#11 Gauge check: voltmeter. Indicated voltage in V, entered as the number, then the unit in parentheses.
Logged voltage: 15 (V)
